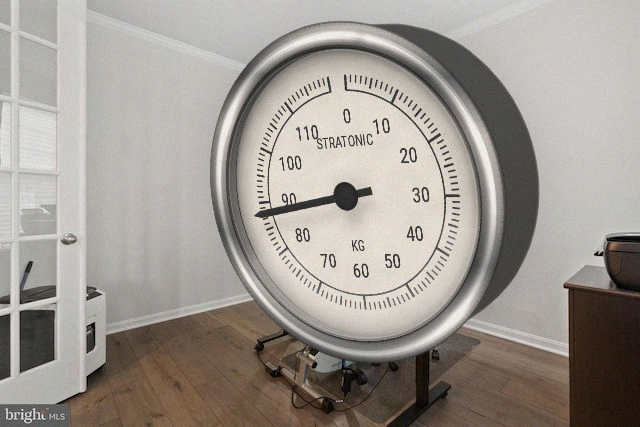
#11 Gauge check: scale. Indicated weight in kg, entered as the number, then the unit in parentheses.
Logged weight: 88 (kg)
